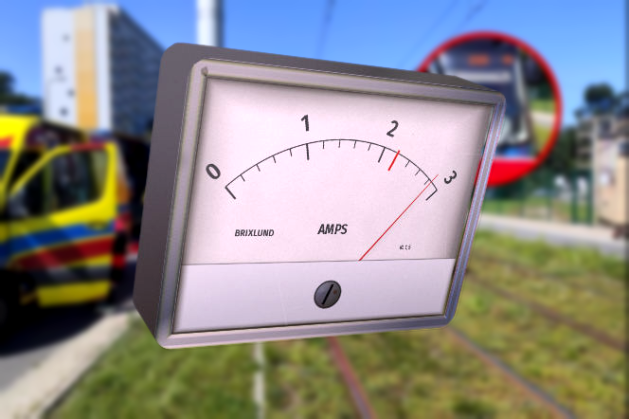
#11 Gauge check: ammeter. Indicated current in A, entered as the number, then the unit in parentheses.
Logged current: 2.8 (A)
